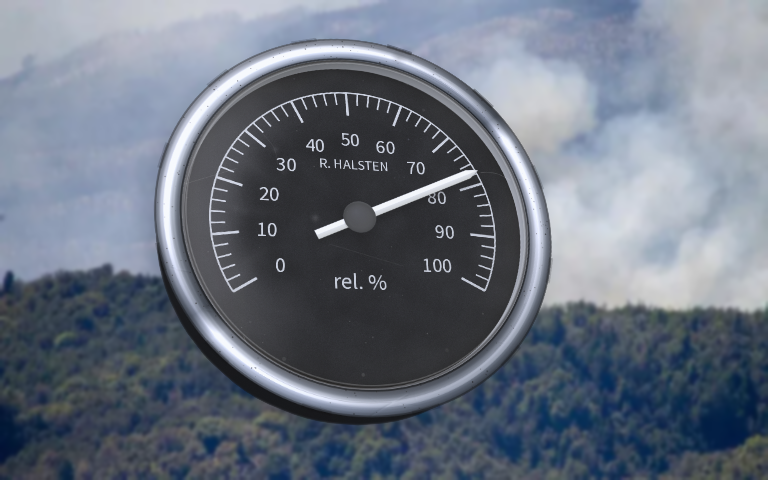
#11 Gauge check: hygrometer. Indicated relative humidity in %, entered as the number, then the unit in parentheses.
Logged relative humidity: 78 (%)
